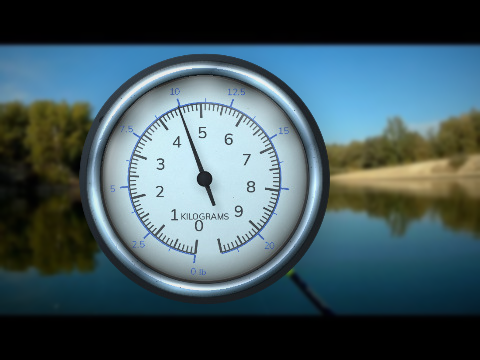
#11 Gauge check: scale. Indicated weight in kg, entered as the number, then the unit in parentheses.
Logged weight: 4.5 (kg)
